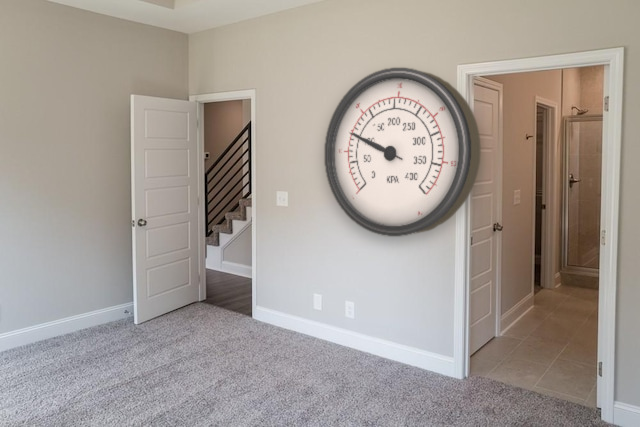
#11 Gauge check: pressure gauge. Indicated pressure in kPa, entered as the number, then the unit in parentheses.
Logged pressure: 100 (kPa)
